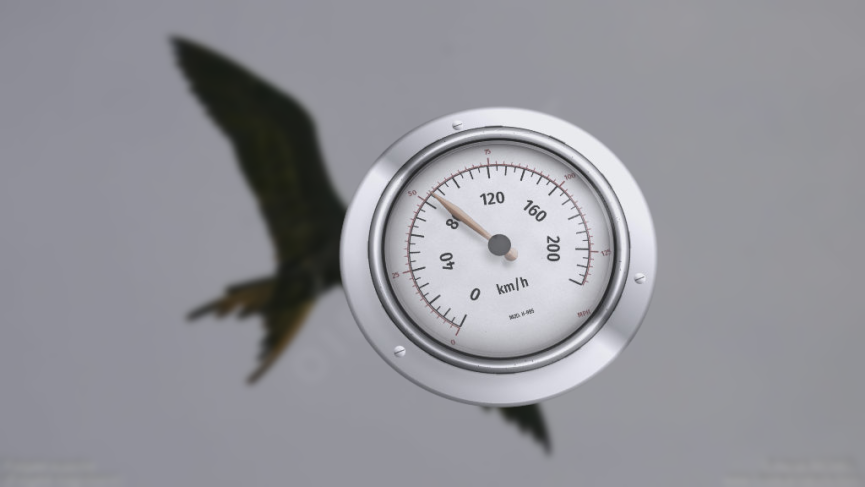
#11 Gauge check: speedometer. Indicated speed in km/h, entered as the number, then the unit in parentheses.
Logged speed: 85 (km/h)
